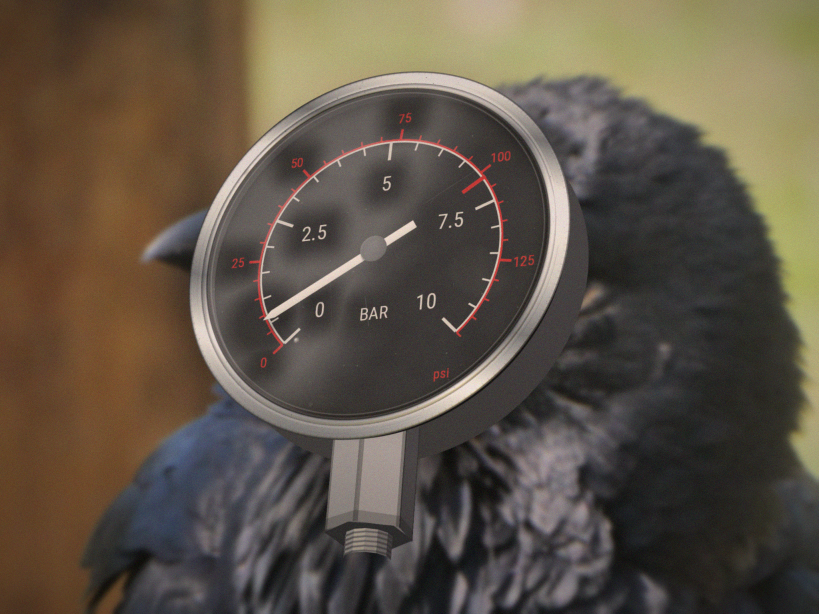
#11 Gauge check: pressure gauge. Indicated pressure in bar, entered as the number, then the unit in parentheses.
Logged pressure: 0.5 (bar)
